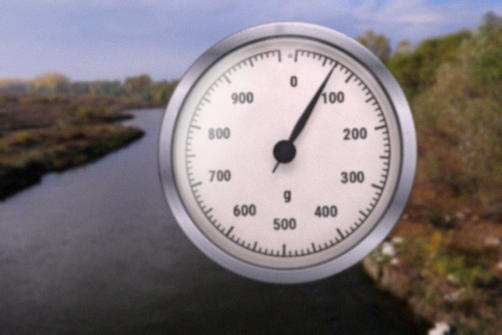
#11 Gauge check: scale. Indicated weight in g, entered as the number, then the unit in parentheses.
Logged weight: 70 (g)
